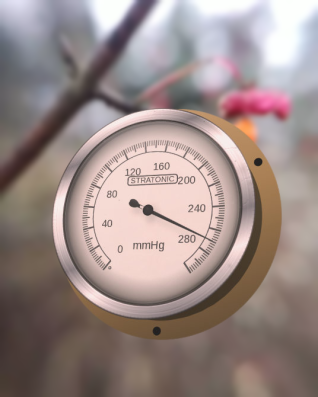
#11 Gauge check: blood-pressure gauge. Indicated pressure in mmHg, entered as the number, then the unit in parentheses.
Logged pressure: 270 (mmHg)
